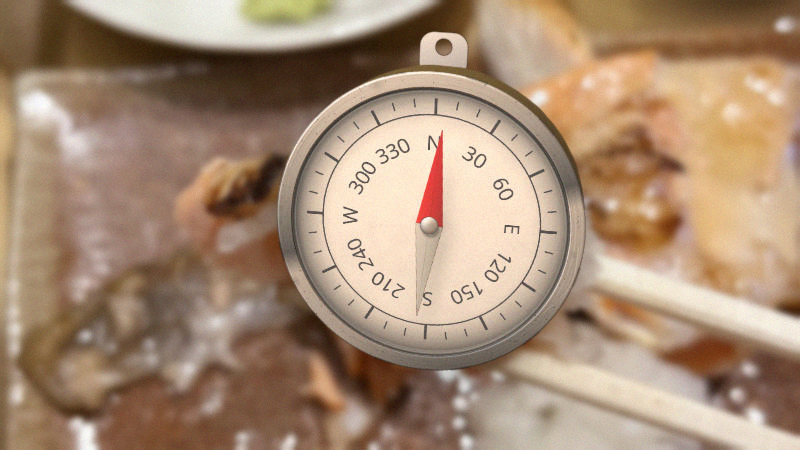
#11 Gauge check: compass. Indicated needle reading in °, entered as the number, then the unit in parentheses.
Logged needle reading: 5 (°)
